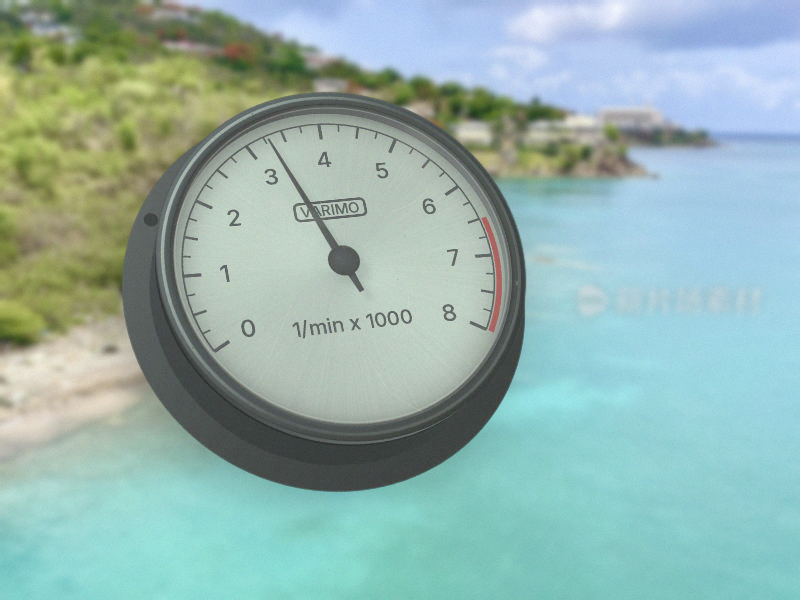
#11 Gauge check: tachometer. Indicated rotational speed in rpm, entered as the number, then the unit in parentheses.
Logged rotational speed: 3250 (rpm)
